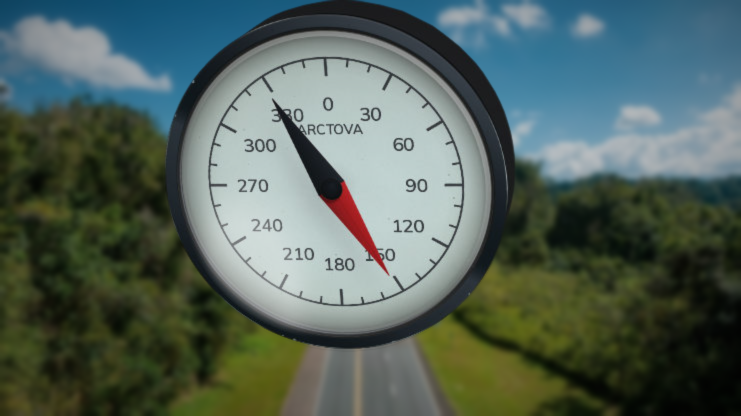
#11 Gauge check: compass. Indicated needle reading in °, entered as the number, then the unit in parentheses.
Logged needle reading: 150 (°)
